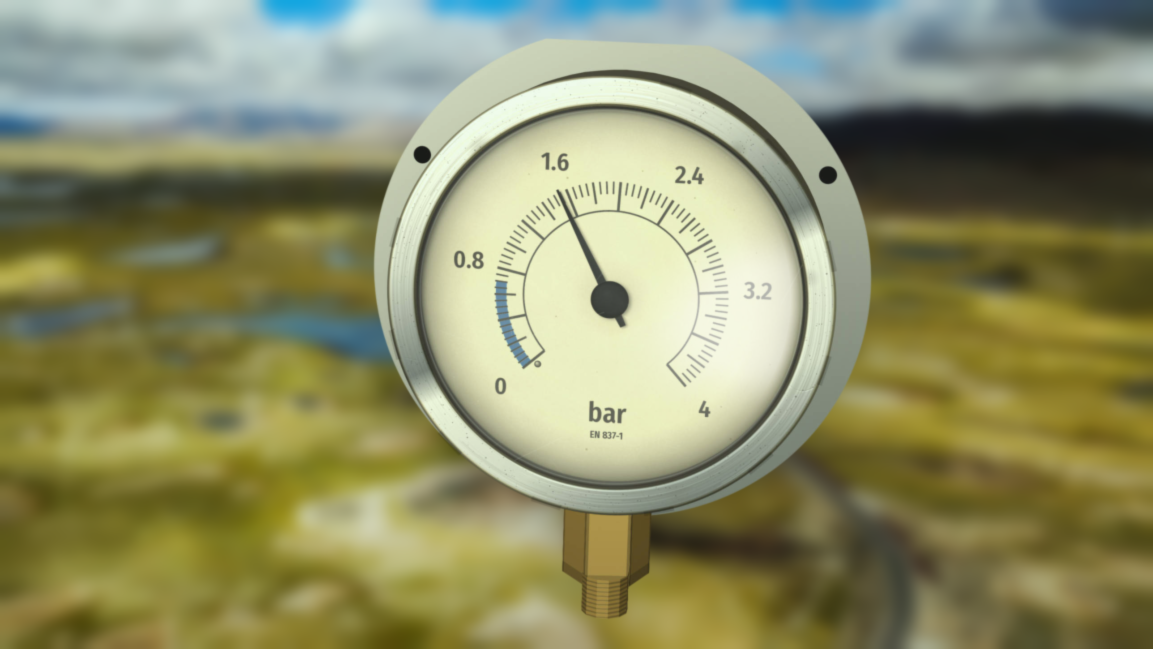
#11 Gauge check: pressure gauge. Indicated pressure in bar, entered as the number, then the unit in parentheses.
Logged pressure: 1.55 (bar)
